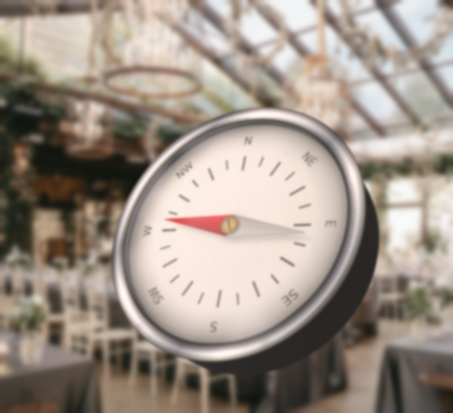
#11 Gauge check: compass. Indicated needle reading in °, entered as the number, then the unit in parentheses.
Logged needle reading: 277.5 (°)
